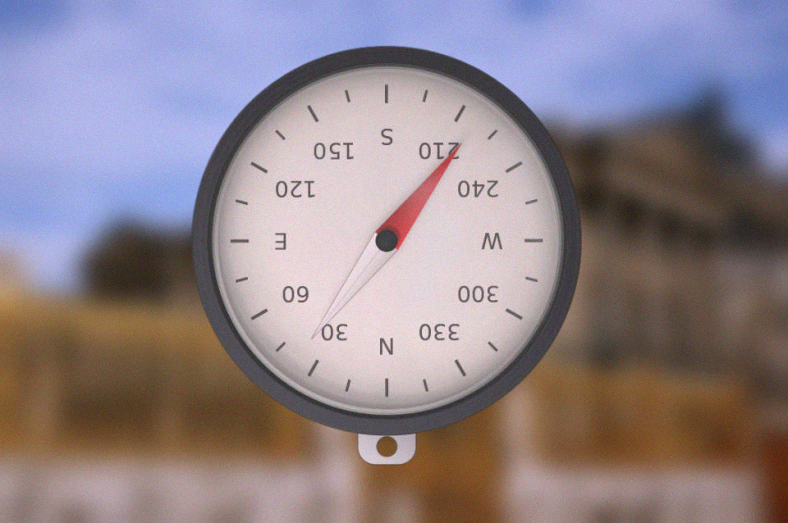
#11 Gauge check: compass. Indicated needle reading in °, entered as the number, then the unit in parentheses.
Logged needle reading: 217.5 (°)
